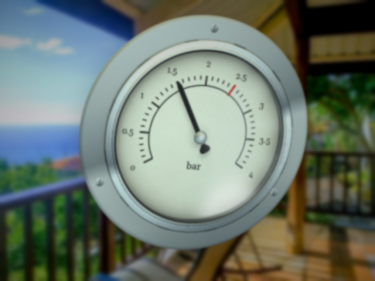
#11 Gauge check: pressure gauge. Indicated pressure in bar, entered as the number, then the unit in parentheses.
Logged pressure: 1.5 (bar)
